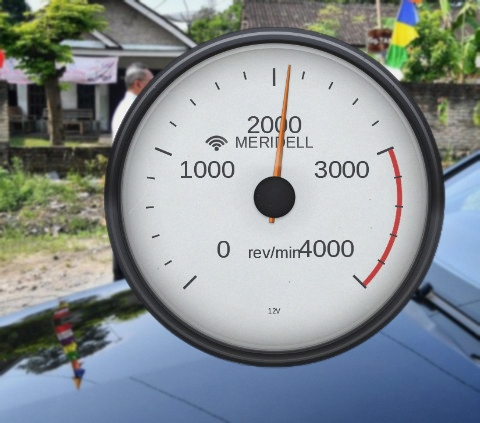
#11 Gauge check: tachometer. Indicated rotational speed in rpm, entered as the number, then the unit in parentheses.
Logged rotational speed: 2100 (rpm)
